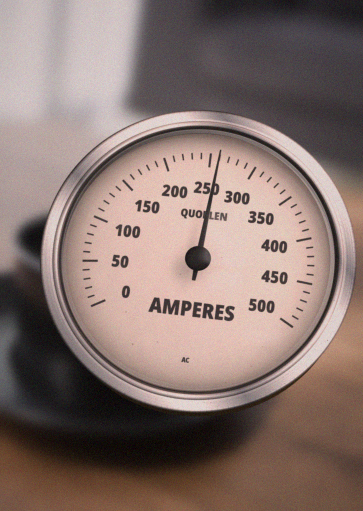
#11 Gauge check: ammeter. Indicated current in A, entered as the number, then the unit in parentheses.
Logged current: 260 (A)
